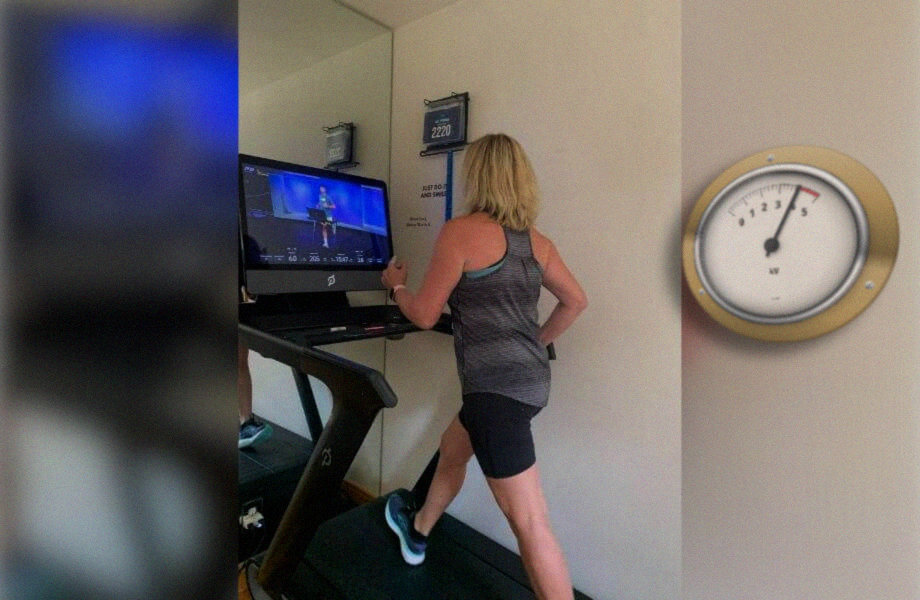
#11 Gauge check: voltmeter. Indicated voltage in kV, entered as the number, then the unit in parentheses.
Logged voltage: 4 (kV)
